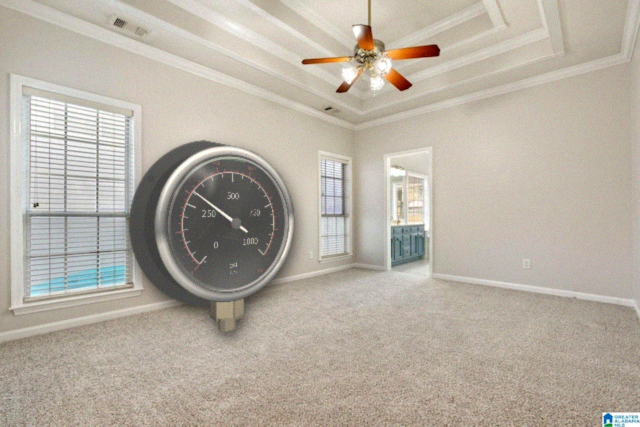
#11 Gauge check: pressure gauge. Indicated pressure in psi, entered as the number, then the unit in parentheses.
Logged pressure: 300 (psi)
